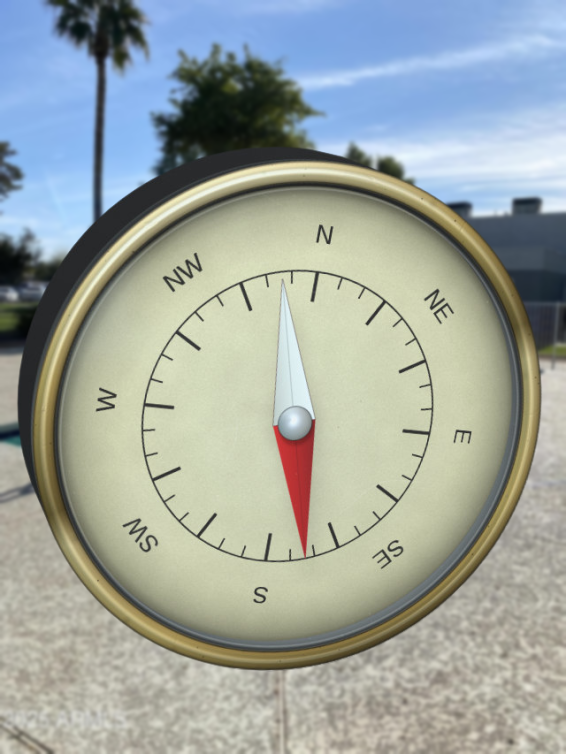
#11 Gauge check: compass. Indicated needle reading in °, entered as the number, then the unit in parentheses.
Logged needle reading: 165 (°)
